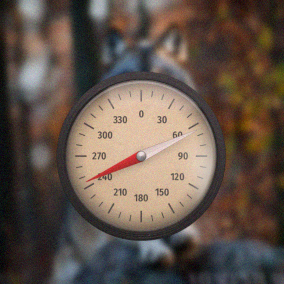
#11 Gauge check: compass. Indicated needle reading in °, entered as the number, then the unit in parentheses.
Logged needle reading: 245 (°)
